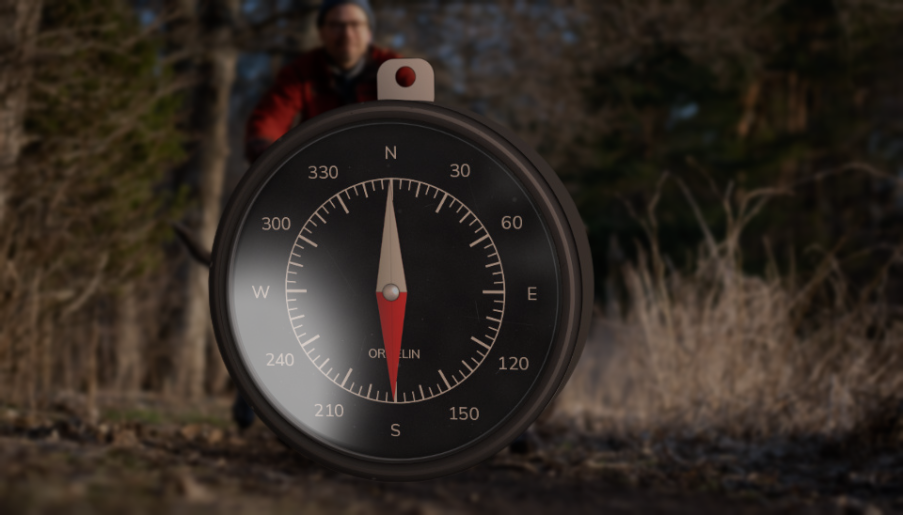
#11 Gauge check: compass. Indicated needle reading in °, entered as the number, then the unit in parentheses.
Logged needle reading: 180 (°)
